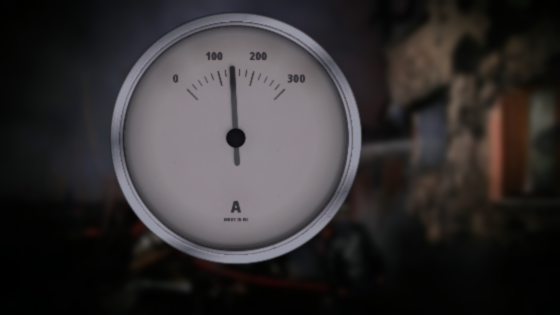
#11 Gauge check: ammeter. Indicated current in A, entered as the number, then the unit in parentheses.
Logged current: 140 (A)
